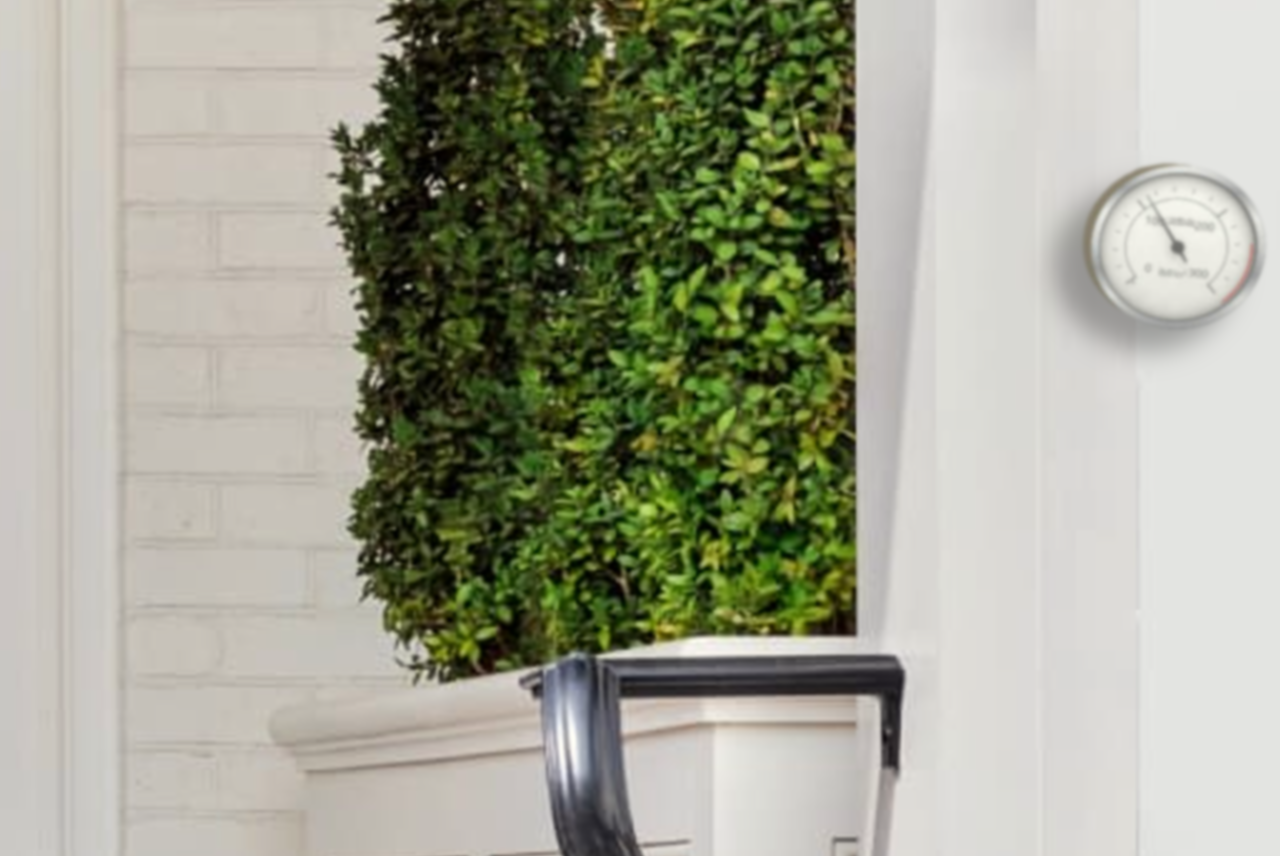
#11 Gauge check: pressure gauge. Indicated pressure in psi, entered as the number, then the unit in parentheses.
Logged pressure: 110 (psi)
